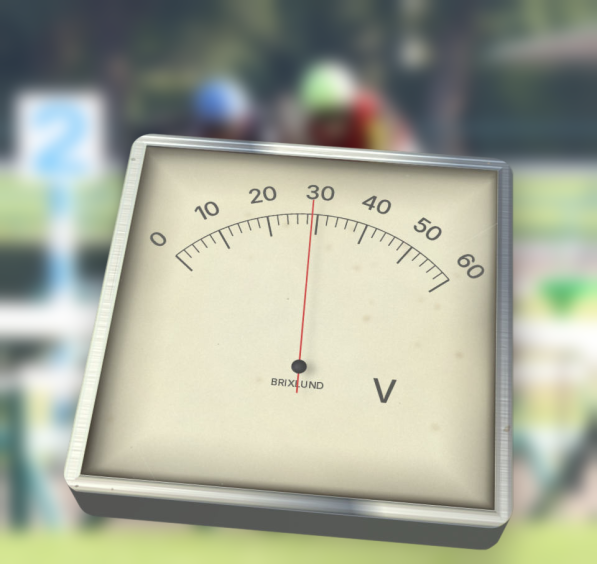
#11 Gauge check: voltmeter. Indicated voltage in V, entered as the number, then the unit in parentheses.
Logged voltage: 29 (V)
